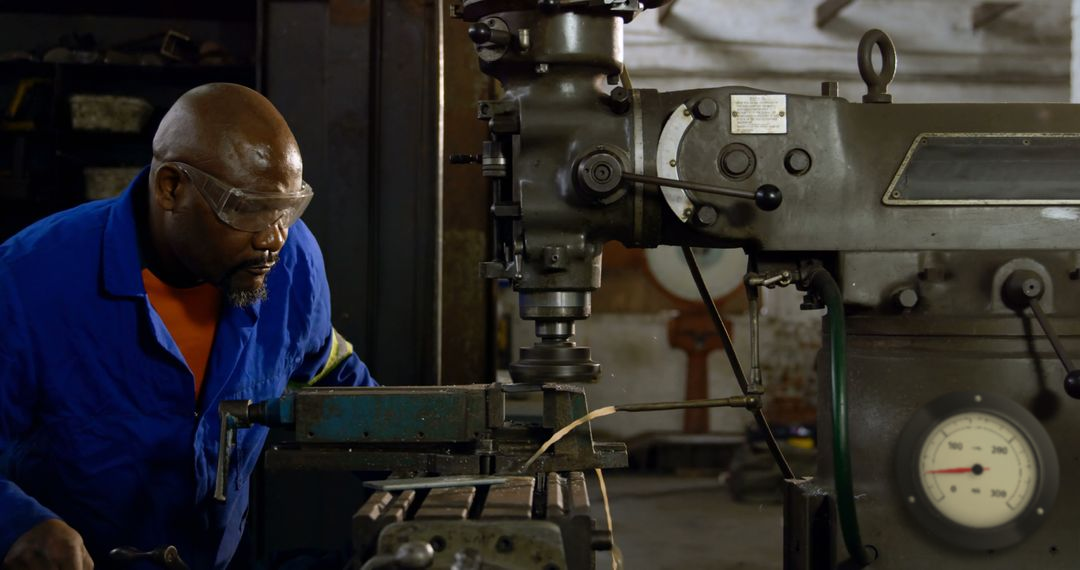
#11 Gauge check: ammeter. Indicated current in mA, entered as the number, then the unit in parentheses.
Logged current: 40 (mA)
